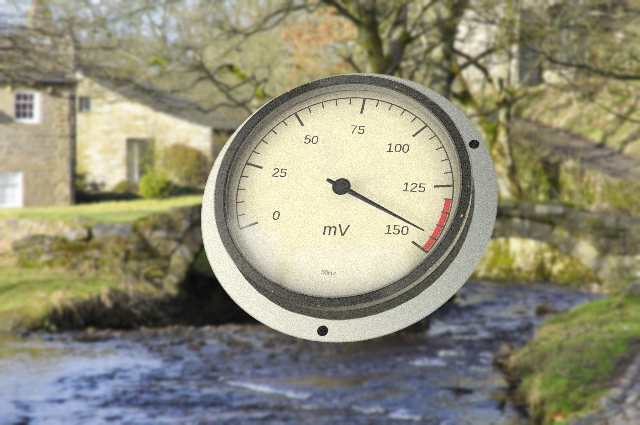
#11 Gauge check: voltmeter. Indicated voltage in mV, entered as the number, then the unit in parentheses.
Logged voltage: 145 (mV)
